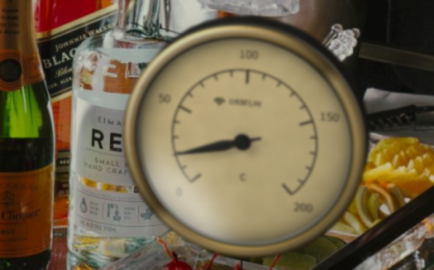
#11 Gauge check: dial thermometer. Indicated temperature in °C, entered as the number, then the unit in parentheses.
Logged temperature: 20 (°C)
